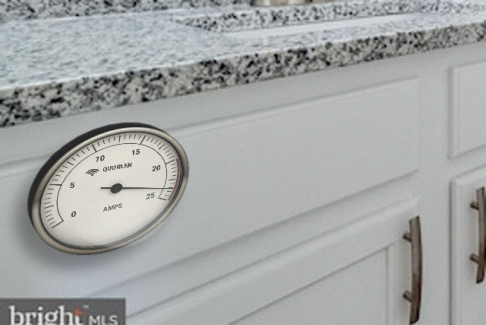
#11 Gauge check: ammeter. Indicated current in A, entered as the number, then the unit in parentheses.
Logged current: 23.5 (A)
